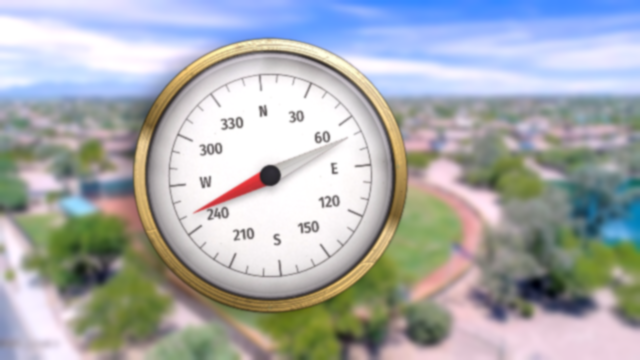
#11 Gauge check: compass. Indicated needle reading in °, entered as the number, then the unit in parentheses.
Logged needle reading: 250 (°)
